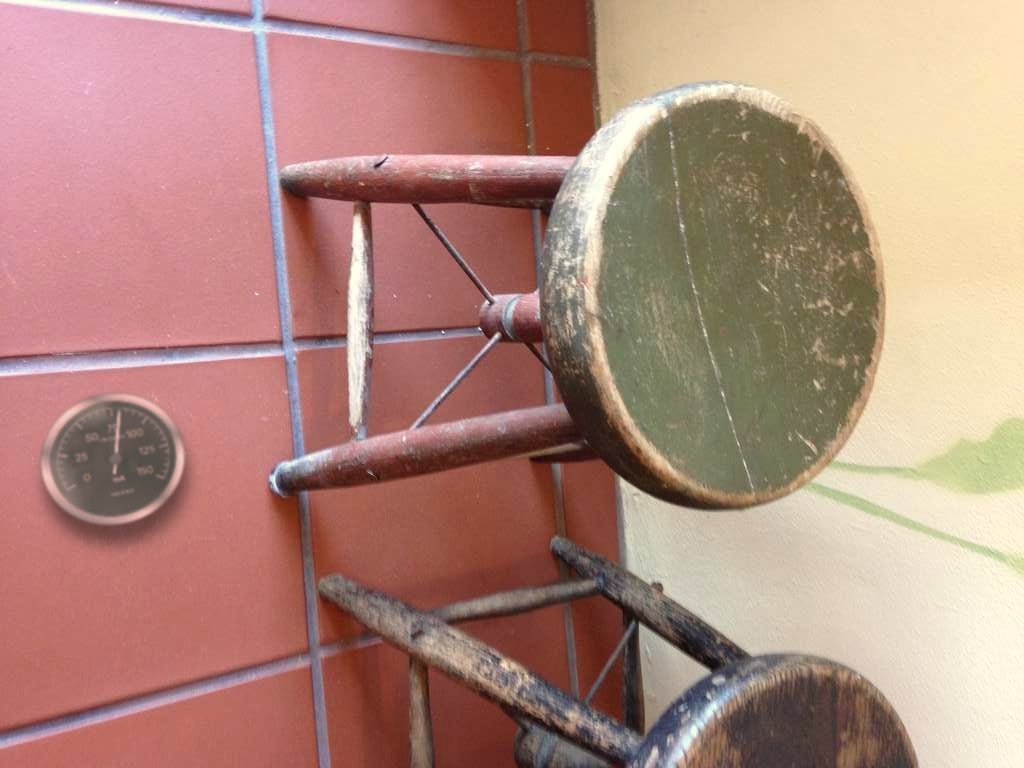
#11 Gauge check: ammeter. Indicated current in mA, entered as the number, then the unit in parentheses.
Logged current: 80 (mA)
